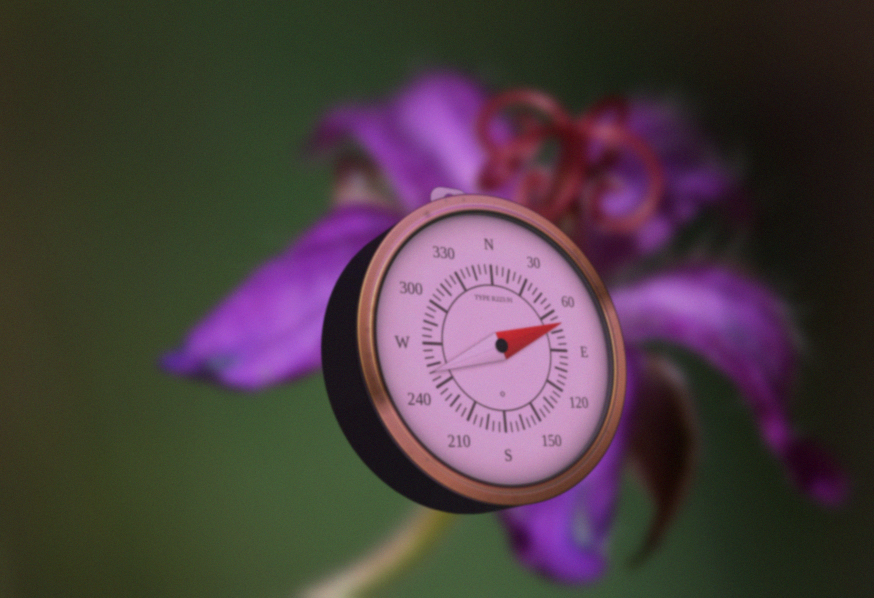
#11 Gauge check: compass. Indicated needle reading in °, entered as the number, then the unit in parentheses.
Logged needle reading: 70 (°)
